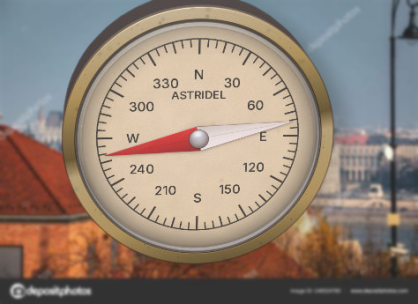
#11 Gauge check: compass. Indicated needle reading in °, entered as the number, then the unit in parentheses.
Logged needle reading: 260 (°)
